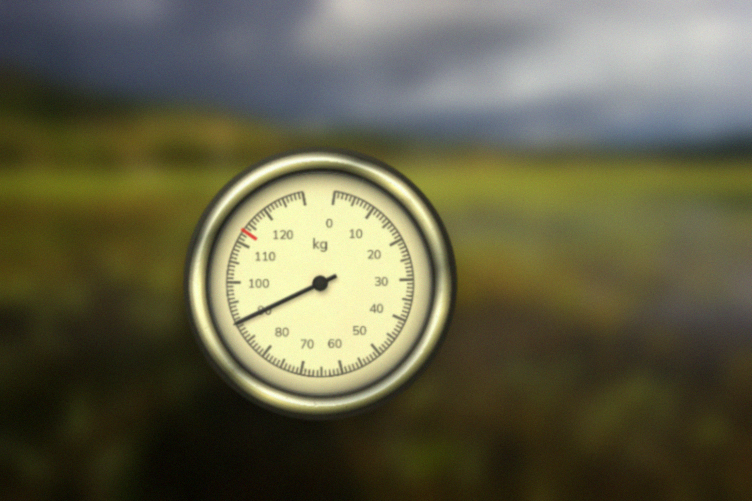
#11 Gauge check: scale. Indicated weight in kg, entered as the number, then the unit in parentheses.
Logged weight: 90 (kg)
